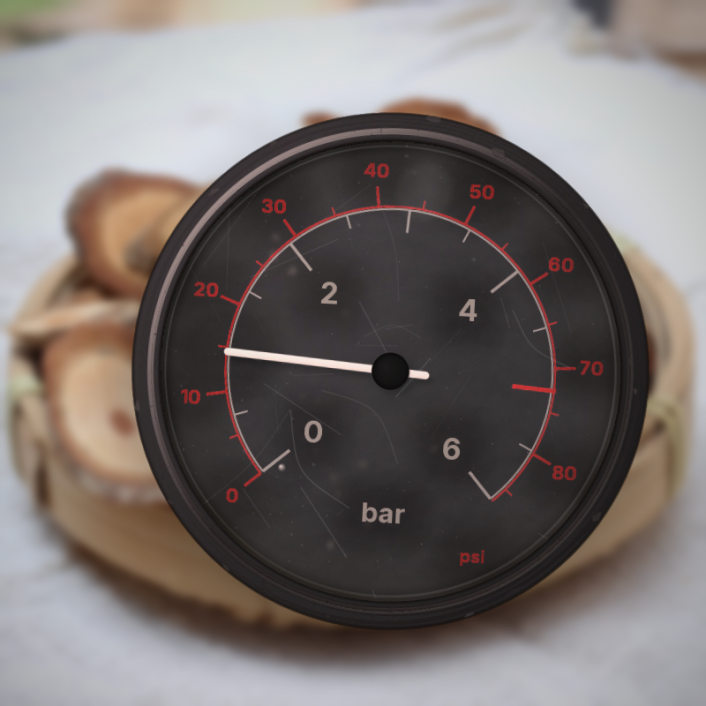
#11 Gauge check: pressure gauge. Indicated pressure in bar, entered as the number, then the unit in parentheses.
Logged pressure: 1 (bar)
